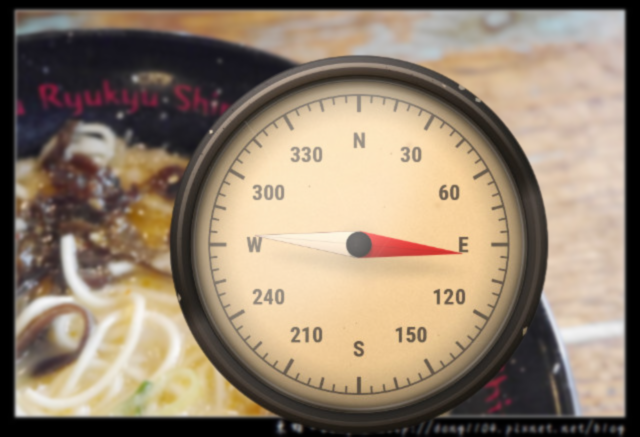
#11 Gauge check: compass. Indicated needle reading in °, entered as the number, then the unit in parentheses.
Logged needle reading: 95 (°)
